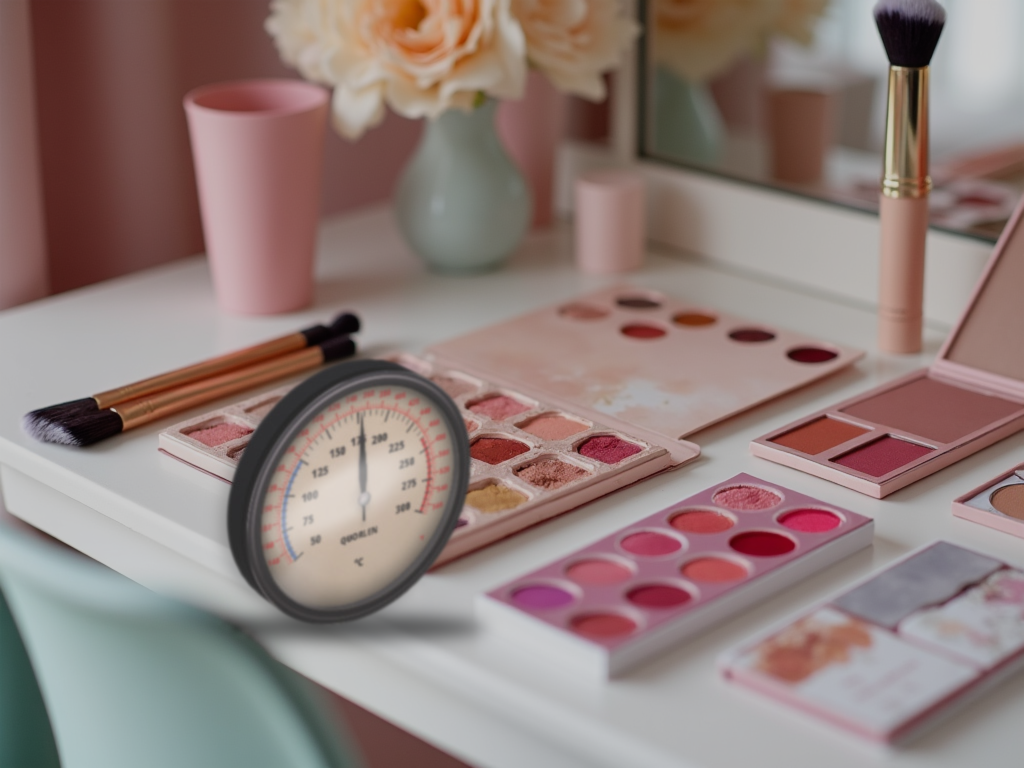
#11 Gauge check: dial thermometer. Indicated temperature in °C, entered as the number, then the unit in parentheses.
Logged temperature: 175 (°C)
